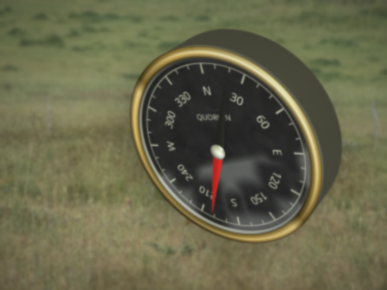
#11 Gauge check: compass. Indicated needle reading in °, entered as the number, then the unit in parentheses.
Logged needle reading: 200 (°)
